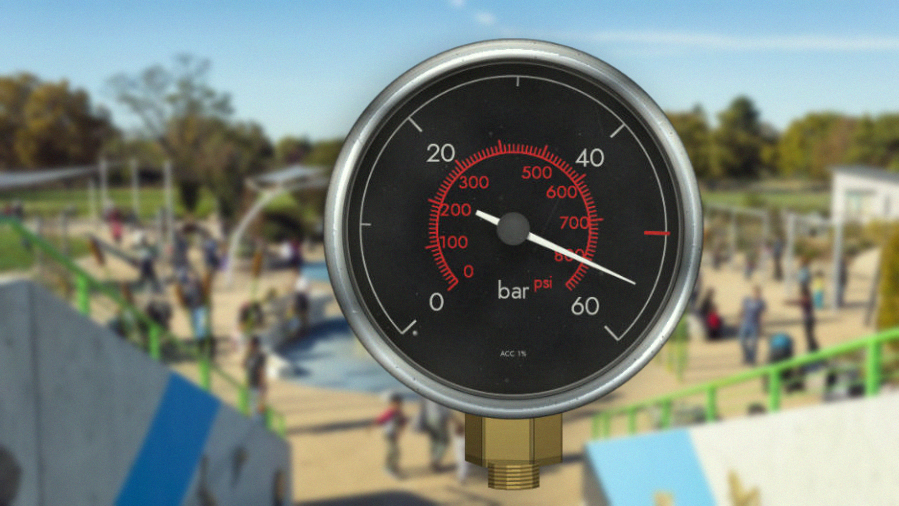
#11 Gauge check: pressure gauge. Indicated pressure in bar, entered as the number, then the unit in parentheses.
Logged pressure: 55 (bar)
